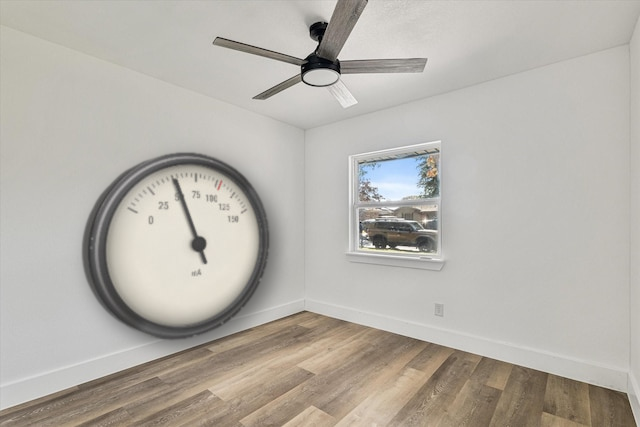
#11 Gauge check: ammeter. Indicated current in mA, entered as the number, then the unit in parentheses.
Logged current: 50 (mA)
